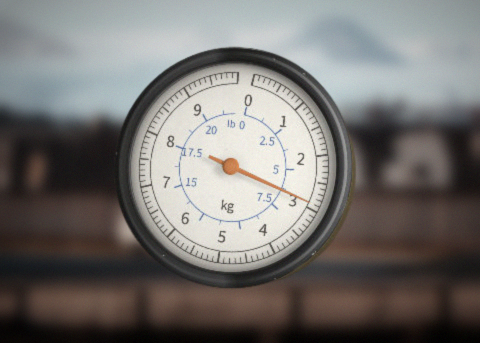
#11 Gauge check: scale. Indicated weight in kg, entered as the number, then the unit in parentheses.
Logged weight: 2.9 (kg)
